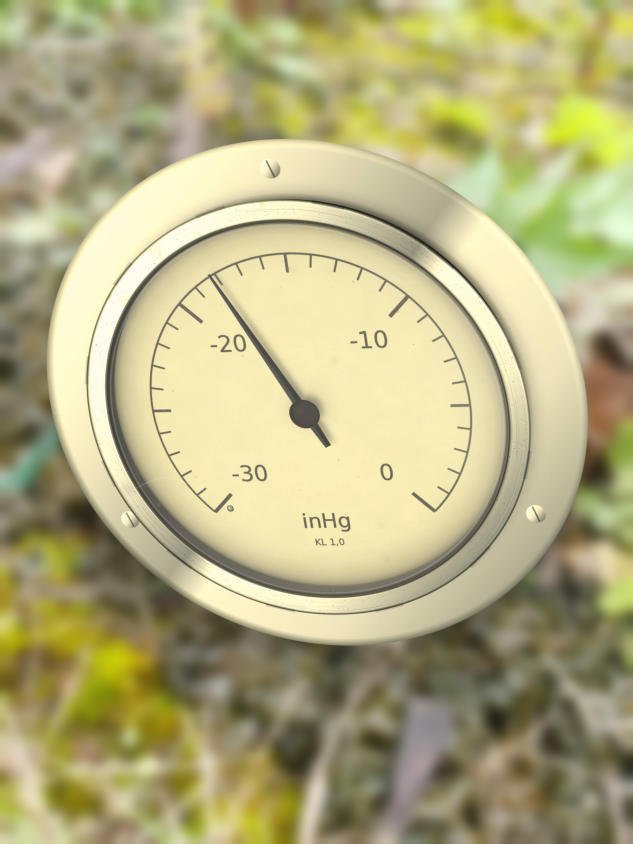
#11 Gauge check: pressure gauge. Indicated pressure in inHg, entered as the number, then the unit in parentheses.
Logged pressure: -18 (inHg)
